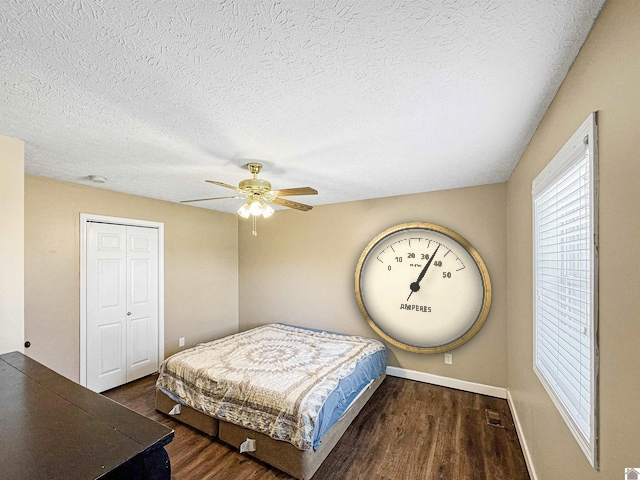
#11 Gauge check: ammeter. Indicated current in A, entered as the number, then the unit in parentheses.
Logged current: 35 (A)
